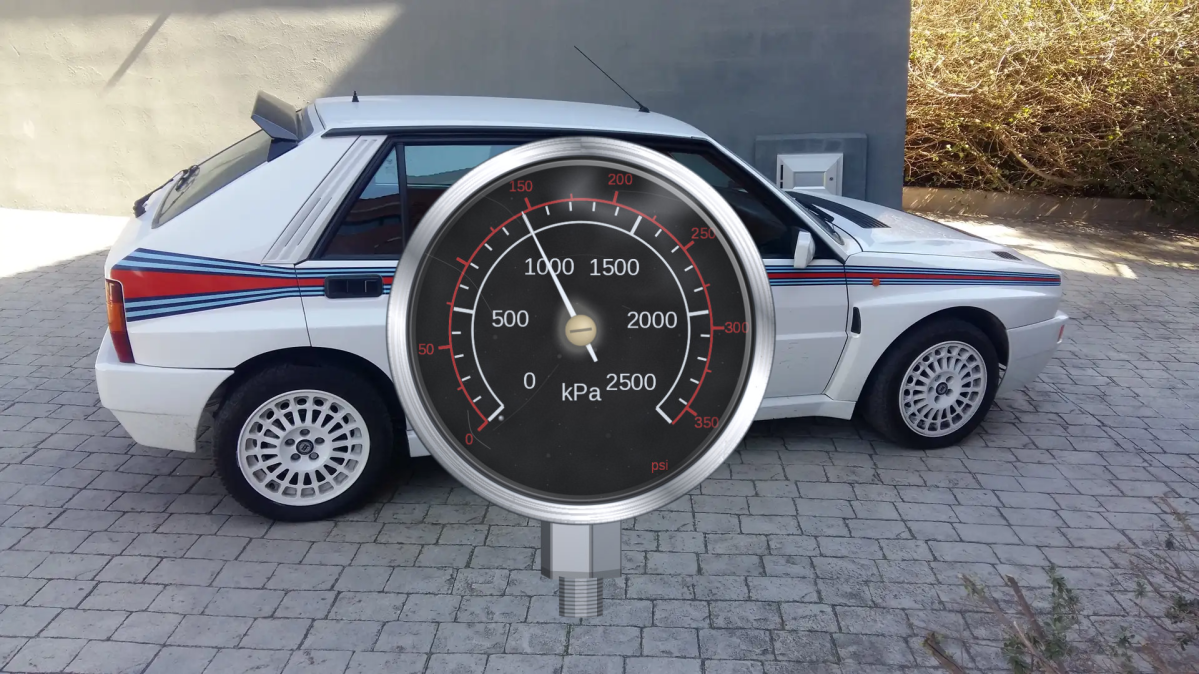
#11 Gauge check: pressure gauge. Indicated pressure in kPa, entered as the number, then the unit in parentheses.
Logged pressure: 1000 (kPa)
